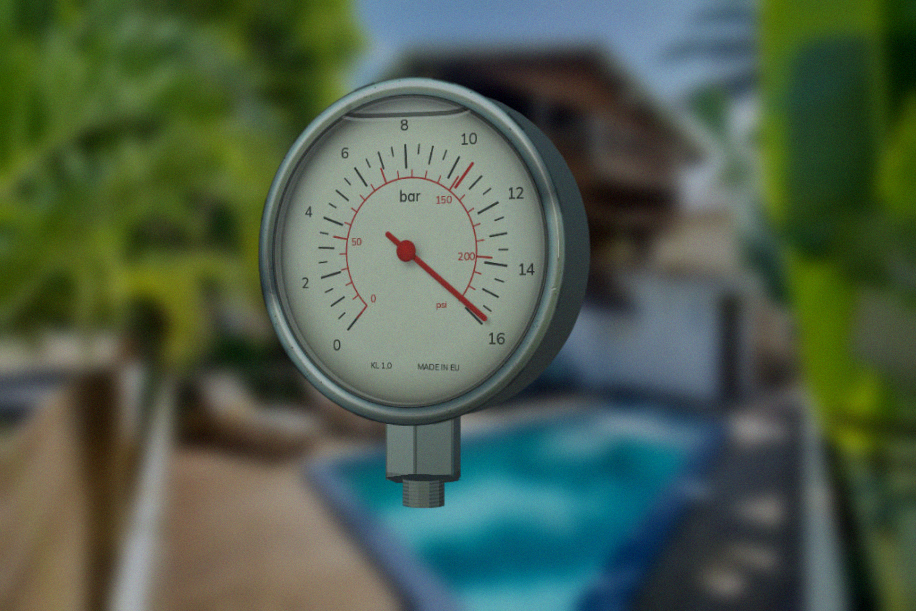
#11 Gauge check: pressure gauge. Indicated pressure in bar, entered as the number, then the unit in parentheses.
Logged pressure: 15.75 (bar)
